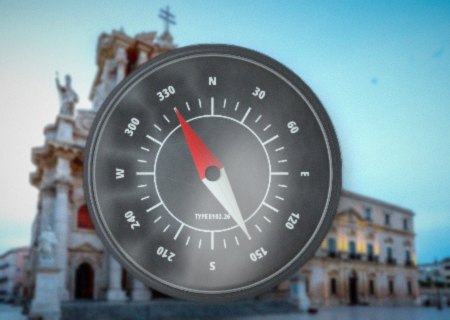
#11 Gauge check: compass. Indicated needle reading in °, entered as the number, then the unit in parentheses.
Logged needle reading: 330 (°)
